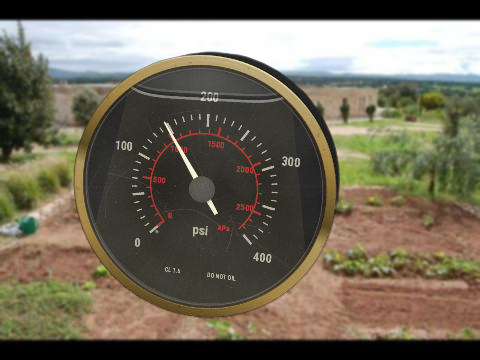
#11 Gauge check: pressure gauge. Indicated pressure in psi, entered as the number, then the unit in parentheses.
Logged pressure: 150 (psi)
